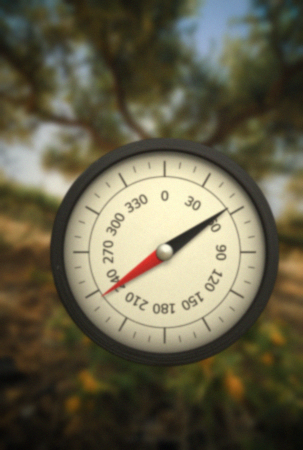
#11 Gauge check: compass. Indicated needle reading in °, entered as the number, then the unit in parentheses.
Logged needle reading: 235 (°)
